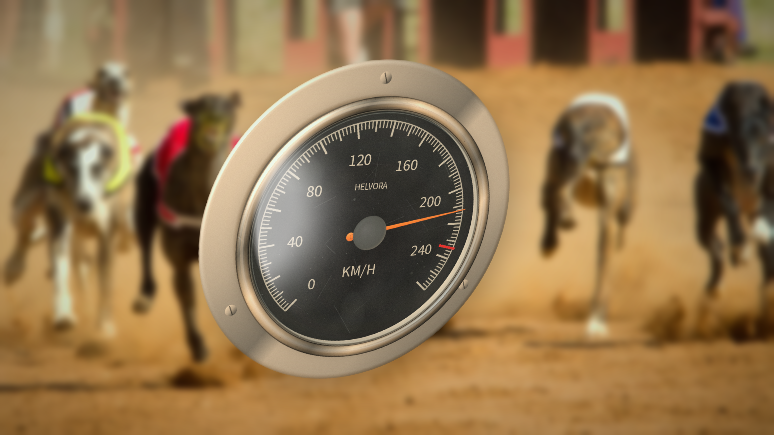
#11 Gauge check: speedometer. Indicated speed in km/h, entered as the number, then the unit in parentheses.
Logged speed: 210 (km/h)
